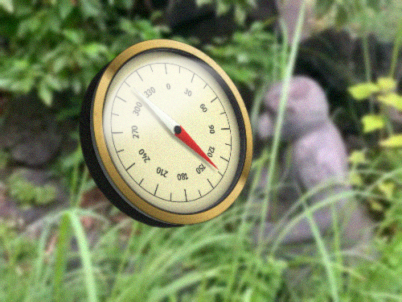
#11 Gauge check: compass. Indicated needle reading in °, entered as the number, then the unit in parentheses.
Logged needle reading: 135 (°)
